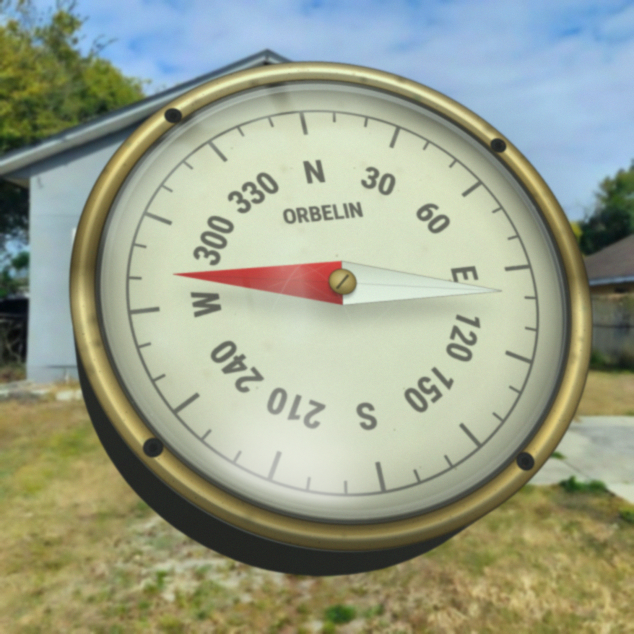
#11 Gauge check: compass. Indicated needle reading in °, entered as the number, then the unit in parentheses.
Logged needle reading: 280 (°)
